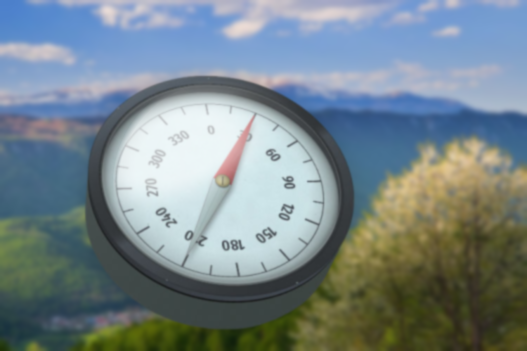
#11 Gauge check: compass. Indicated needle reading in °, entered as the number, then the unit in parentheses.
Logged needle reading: 30 (°)
